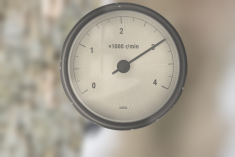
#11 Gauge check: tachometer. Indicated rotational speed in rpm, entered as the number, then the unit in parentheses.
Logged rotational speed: 3000 (rpm)
